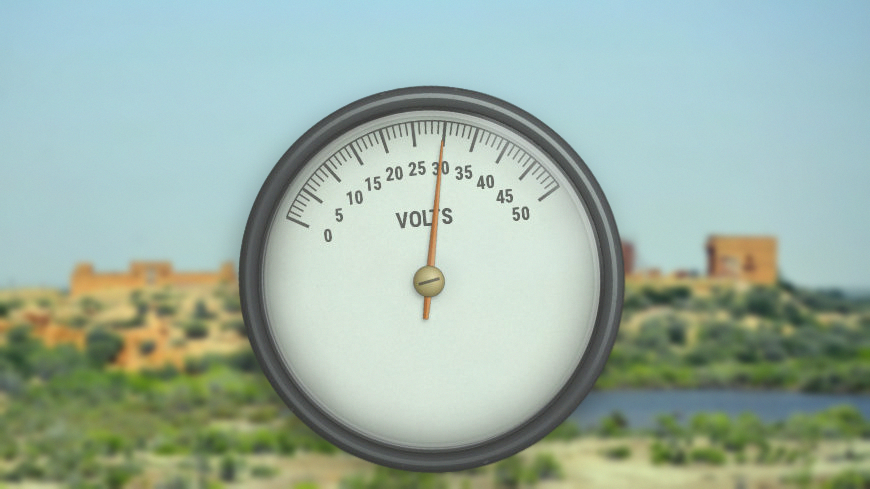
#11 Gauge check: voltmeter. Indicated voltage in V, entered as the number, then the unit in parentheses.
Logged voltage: 30 (V)
